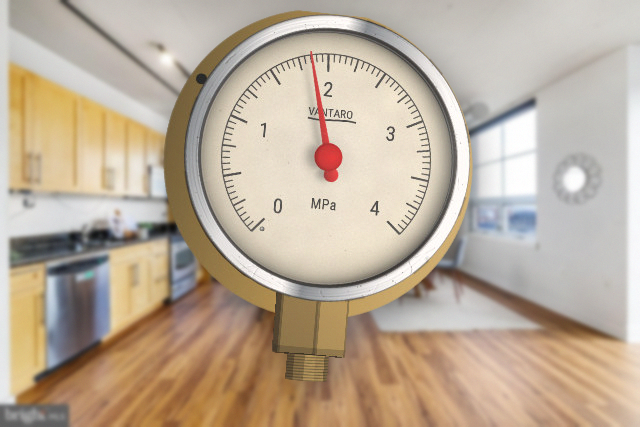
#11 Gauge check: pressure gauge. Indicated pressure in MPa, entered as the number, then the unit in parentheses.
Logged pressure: 1.85 (MPa)
